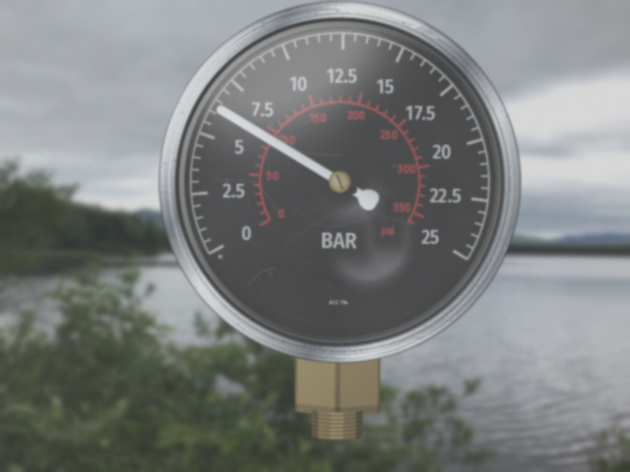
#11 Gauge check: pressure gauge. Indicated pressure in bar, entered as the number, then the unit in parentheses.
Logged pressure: 6.25 (bar)
